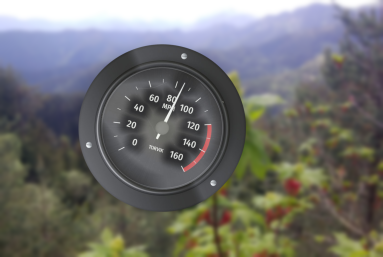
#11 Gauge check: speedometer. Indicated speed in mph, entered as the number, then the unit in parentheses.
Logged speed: 85 (mph)
